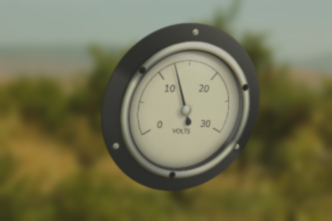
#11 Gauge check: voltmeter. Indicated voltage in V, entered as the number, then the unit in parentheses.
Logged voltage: 12.5 (V)
